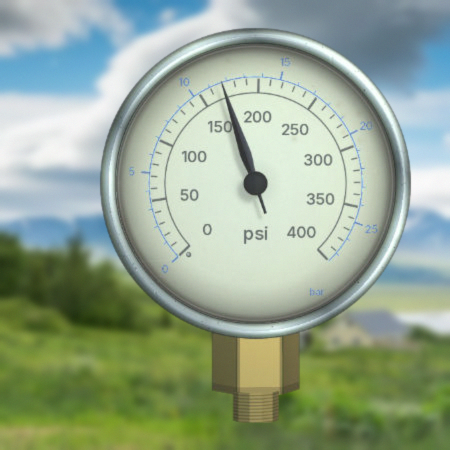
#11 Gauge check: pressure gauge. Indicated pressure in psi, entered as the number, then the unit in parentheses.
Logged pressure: 170 (psi)
